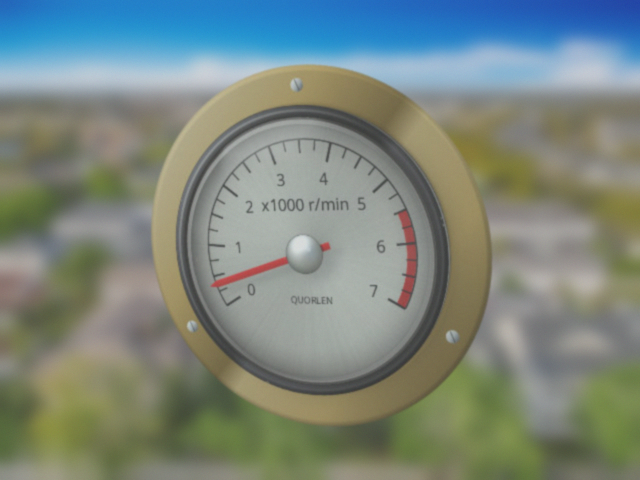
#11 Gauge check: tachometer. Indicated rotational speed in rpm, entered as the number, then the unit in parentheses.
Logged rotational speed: 375 (rpm)
